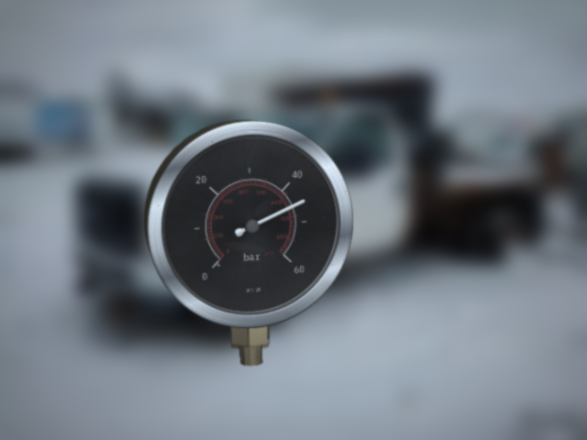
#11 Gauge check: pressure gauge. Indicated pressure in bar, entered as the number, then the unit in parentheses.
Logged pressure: 45 (bar)
